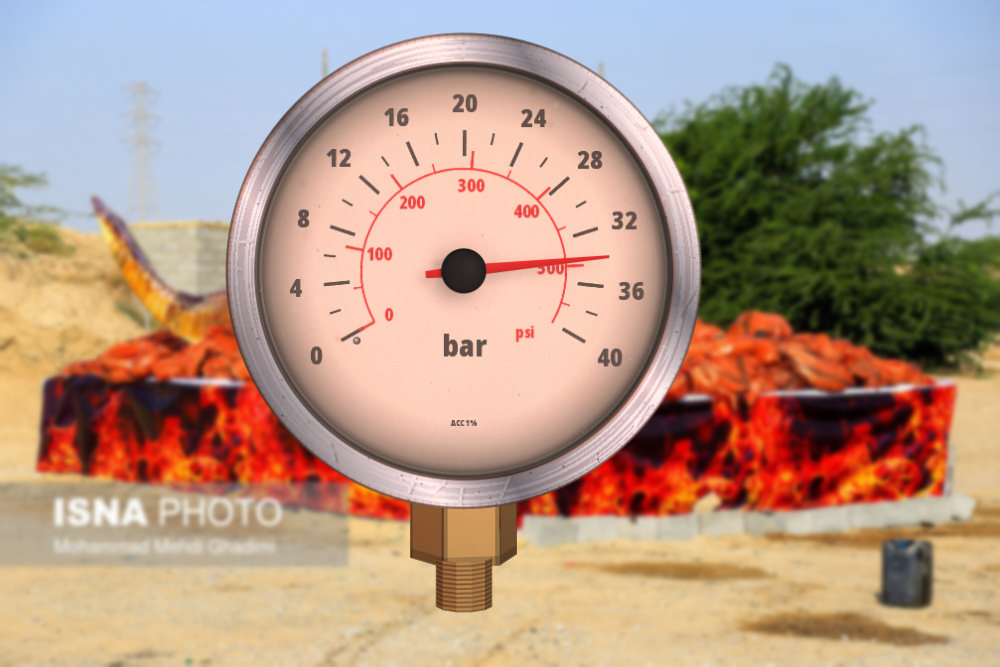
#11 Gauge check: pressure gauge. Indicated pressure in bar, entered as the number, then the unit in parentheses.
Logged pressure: 34 (bar)
